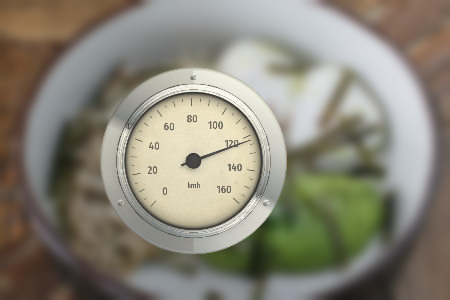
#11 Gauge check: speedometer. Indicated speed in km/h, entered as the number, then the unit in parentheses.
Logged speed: 122.5 (km/h)
